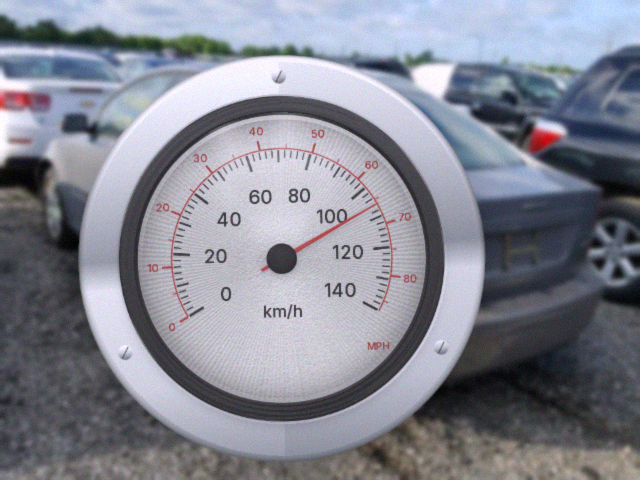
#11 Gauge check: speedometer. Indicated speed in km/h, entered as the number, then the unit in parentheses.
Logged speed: 106 (km/h)
